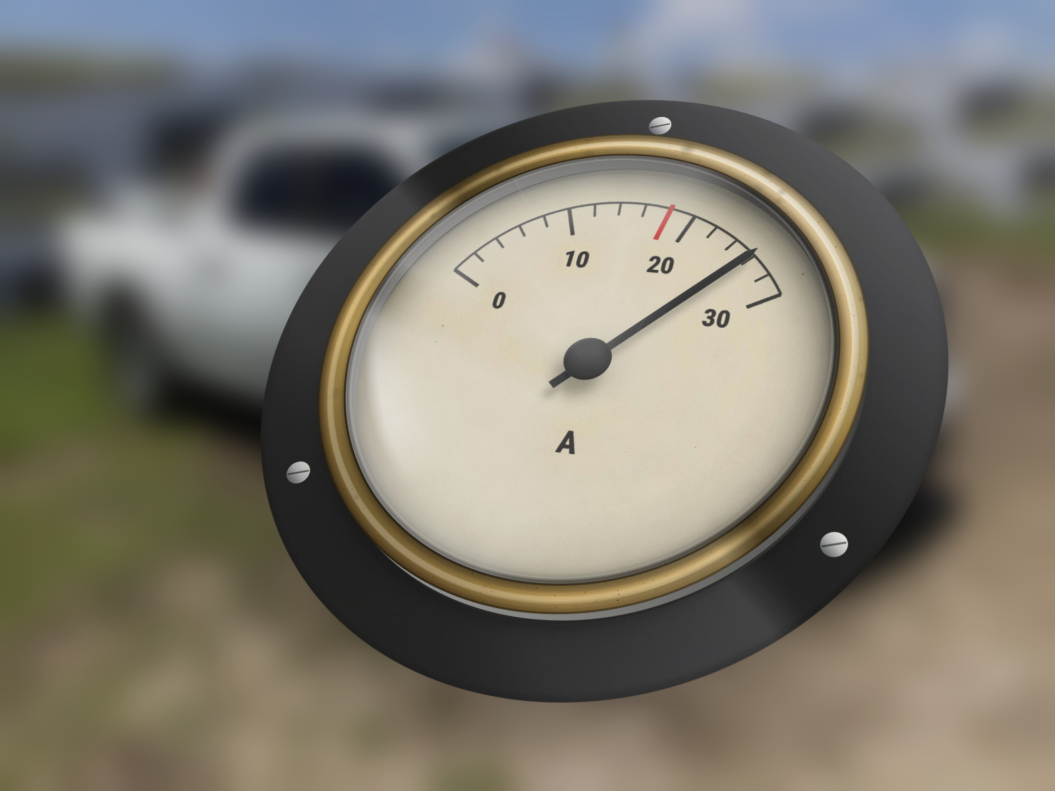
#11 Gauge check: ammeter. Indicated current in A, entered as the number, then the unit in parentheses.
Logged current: 26 (A)
